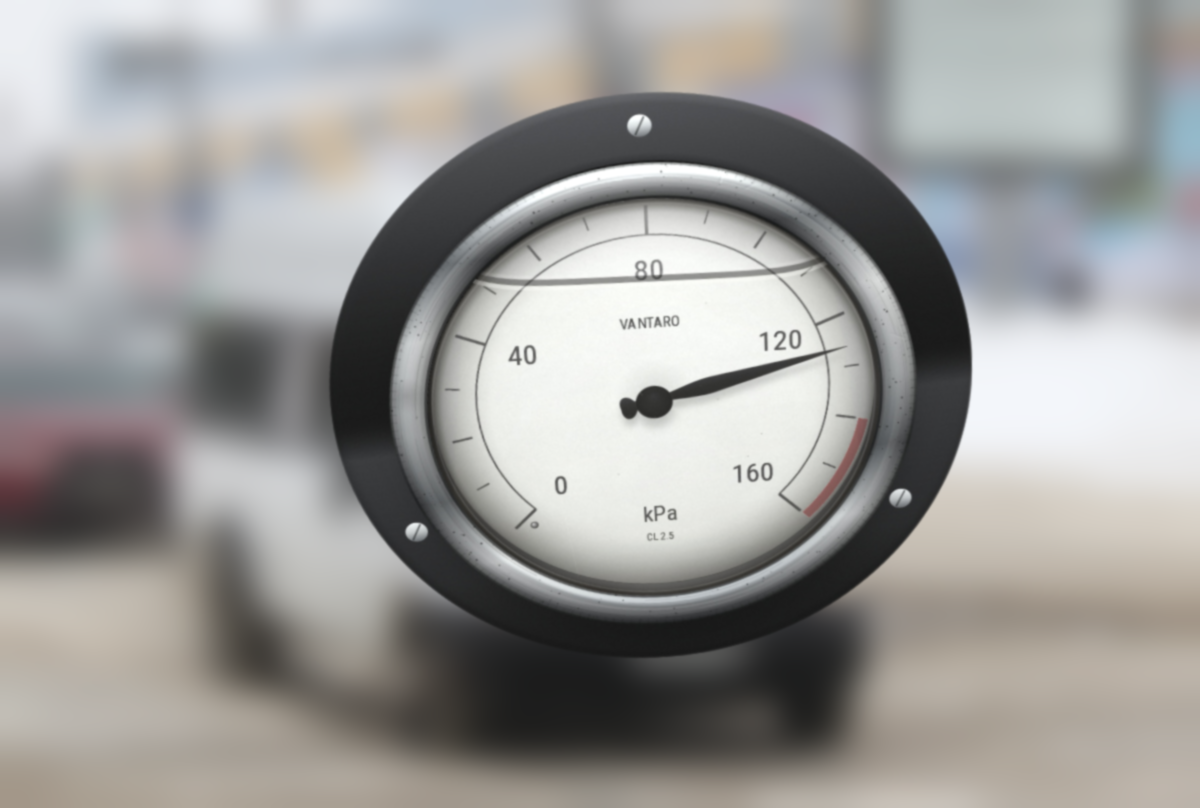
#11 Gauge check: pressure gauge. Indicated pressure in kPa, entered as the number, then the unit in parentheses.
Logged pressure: 125 (kPa)
